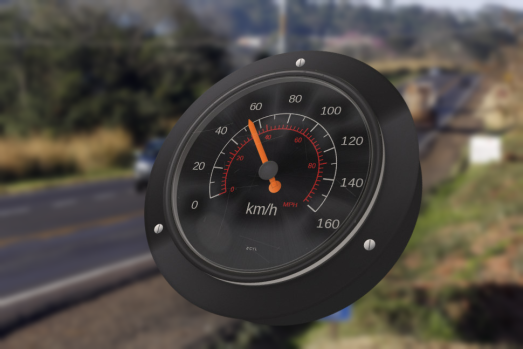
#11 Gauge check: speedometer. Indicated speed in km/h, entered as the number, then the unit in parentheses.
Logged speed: 55 (km/h)
